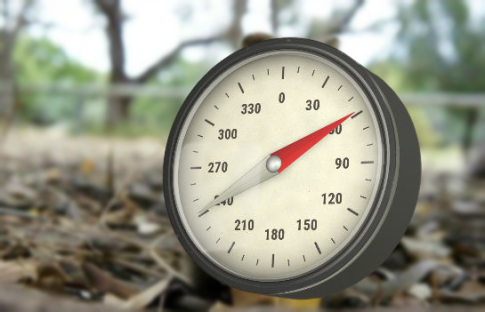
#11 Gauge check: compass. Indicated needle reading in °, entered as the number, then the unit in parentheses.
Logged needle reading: 60 (°)
